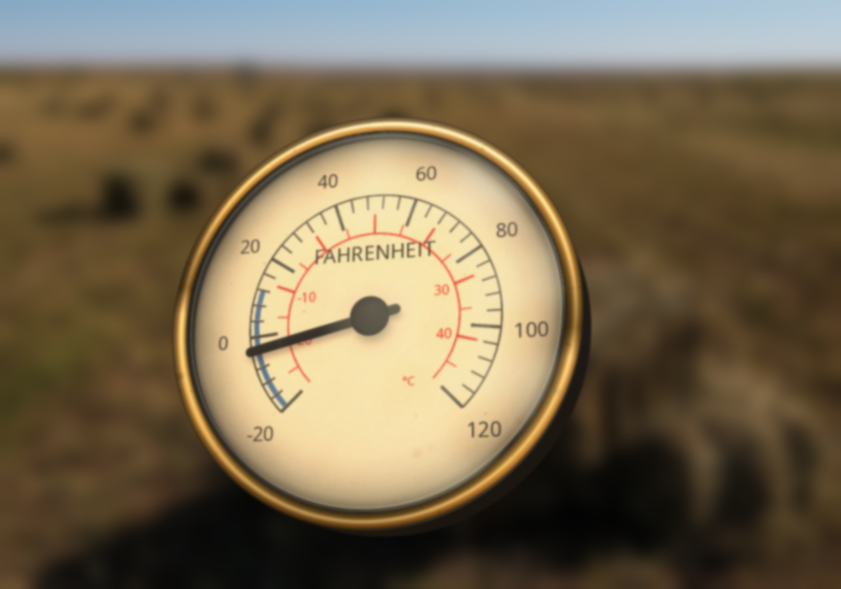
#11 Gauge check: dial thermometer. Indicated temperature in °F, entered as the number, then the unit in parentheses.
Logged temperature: -4 (°F)
